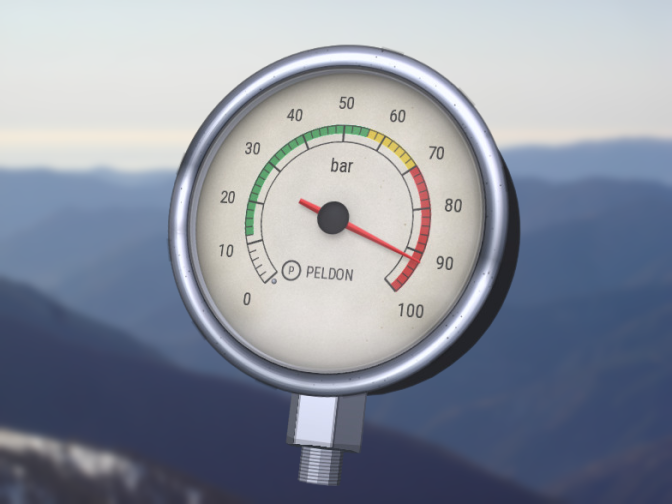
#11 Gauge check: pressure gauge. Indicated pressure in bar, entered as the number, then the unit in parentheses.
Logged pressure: 92 (bar)
